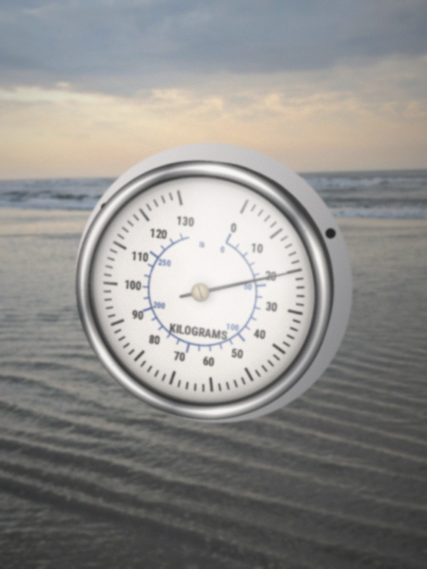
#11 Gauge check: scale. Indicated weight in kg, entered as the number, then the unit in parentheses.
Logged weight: 20 (kg)
